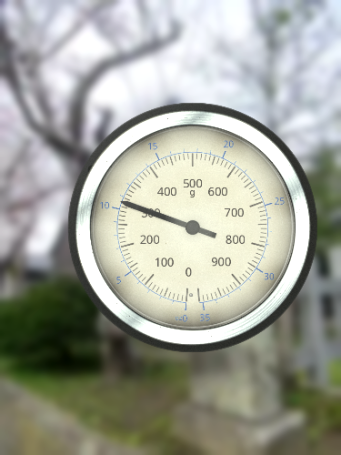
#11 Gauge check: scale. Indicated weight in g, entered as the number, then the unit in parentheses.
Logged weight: 300 (g)
